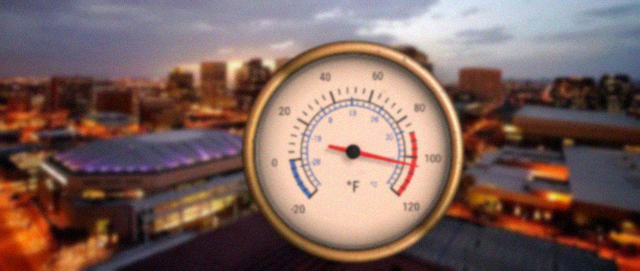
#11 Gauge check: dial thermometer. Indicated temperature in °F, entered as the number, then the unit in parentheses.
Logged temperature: 104 (°F)
